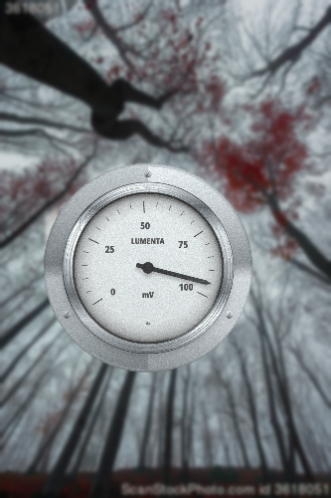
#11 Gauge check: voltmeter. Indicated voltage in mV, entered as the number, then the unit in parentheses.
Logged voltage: 95 (mV)
